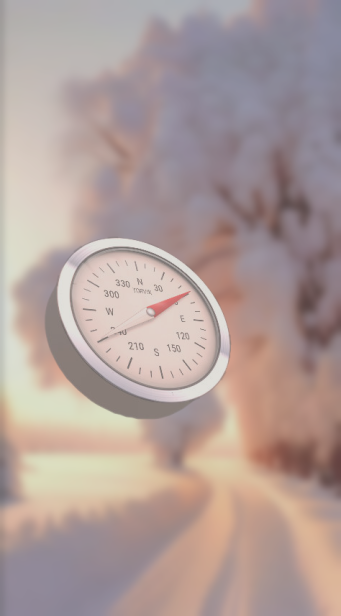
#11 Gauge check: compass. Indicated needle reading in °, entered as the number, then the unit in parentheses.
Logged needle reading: 60 (°)
